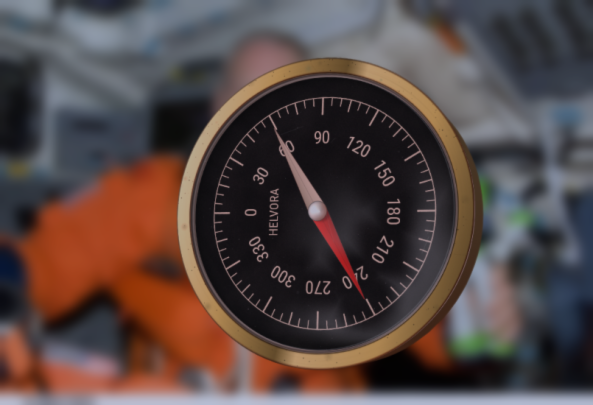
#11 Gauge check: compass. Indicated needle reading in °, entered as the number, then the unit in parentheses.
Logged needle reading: 240 (°)
